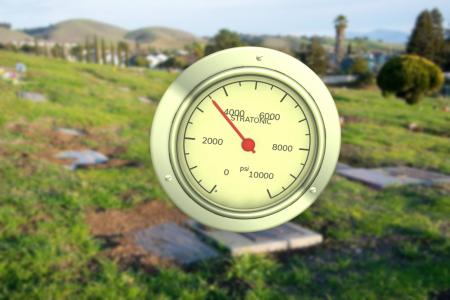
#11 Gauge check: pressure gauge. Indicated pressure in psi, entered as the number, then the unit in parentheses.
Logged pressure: 3500 (psi)
